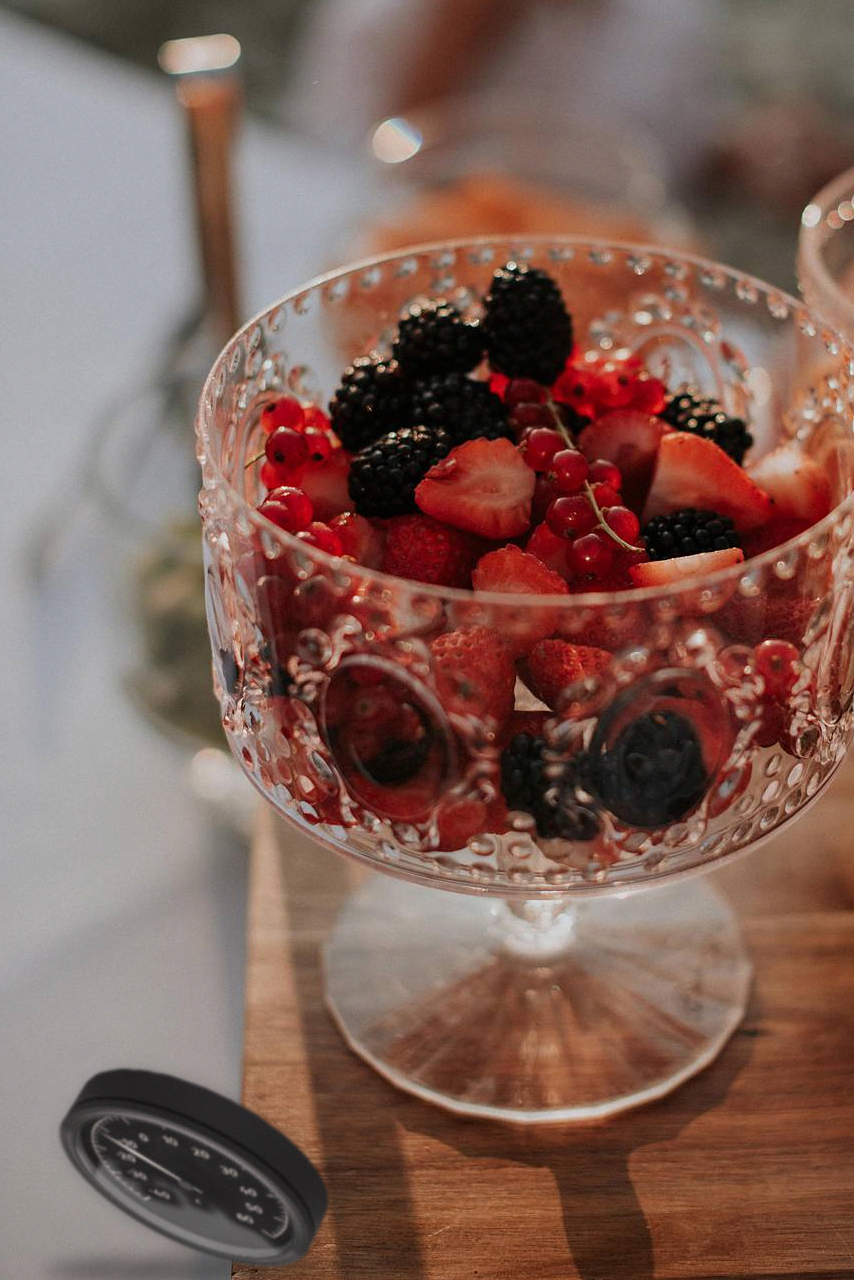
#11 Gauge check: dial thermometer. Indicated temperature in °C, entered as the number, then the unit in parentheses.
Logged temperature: -10 (°C)
